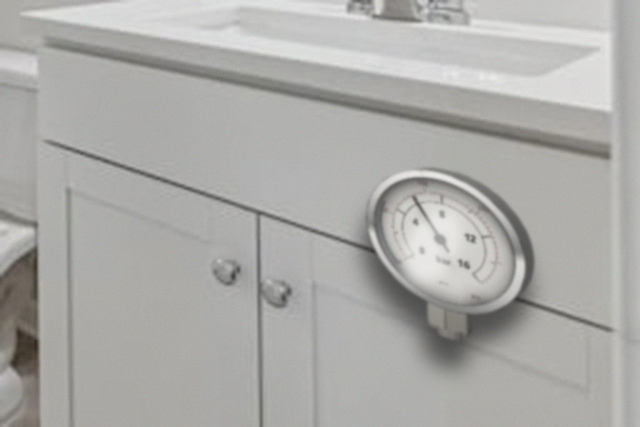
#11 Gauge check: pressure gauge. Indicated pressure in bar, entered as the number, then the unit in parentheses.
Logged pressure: 6 (bar)
